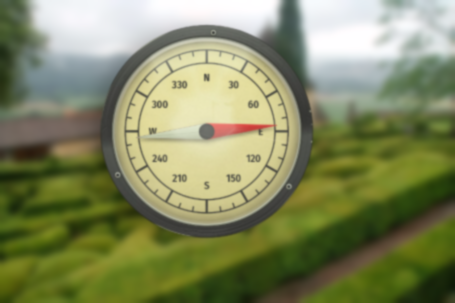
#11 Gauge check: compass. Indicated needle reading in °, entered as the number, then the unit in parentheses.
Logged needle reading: 85 (°)
